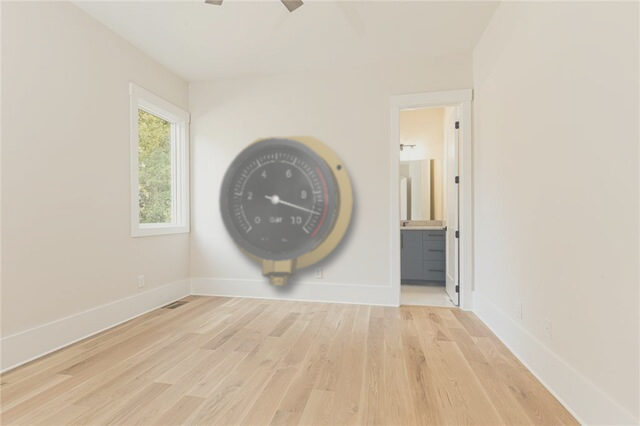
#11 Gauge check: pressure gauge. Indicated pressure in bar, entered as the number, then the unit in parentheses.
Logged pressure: 9 (bar)
